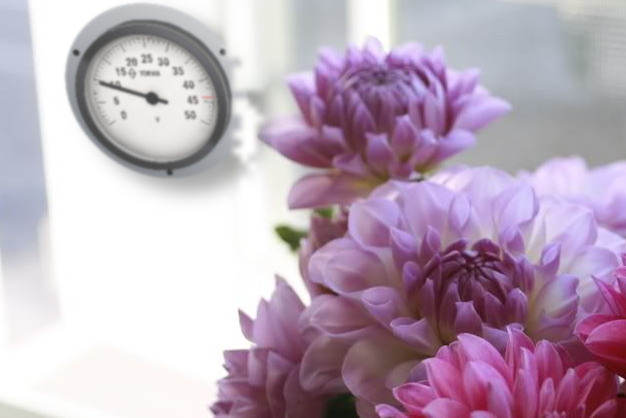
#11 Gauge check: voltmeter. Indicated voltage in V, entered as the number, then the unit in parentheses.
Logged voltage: 10 (V)
